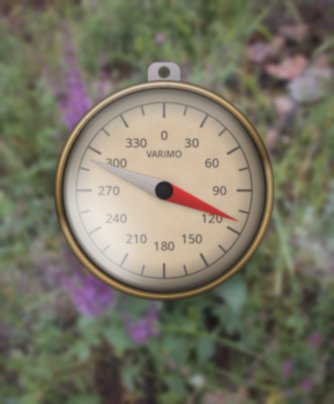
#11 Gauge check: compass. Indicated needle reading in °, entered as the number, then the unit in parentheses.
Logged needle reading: 112.5 (°)
